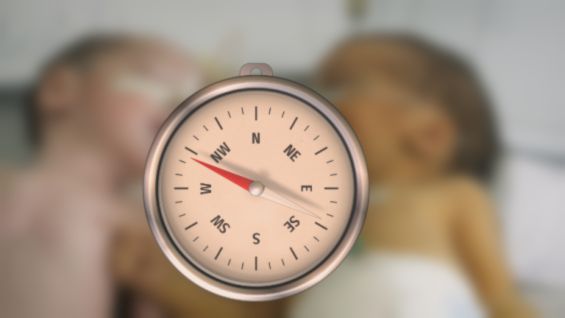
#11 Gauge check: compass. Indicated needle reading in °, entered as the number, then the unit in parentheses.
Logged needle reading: 295 (°)
